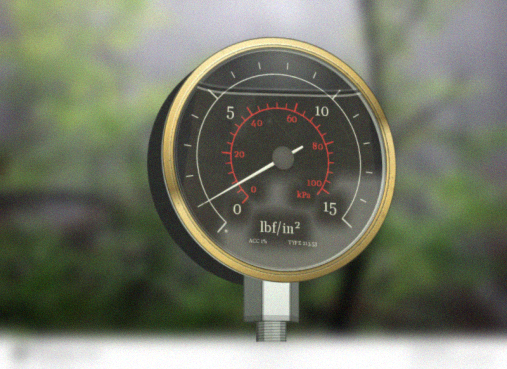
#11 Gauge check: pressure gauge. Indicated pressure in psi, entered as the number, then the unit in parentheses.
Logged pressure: 1 (psi)
